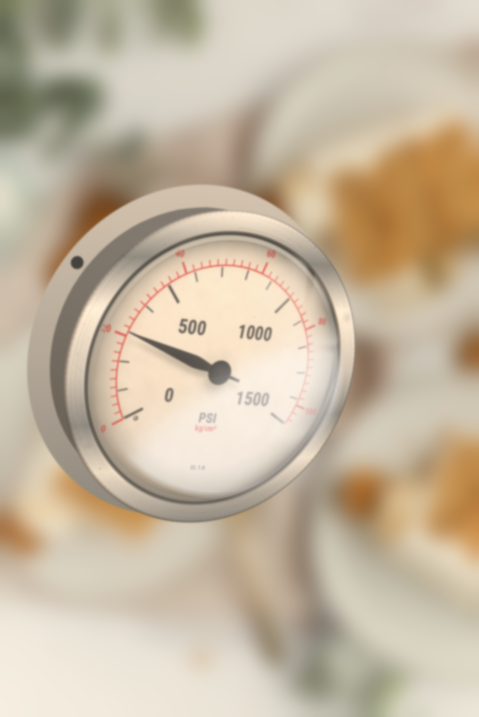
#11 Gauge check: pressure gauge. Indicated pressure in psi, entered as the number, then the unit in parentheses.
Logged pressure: 300 (psi)
